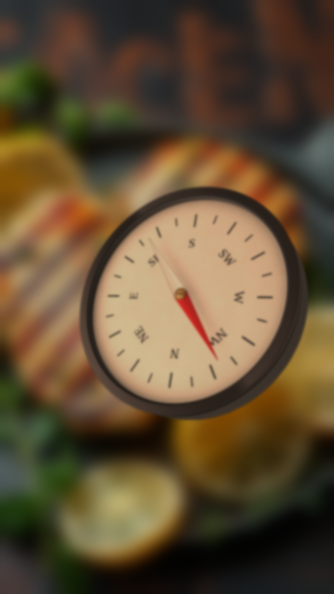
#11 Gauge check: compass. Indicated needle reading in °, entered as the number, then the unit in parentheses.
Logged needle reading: 322.5 (°)
